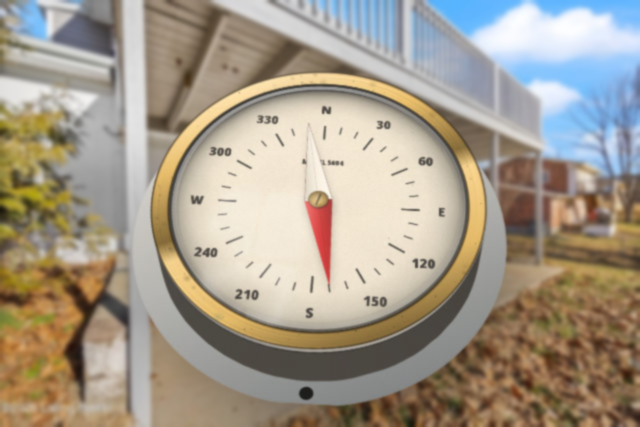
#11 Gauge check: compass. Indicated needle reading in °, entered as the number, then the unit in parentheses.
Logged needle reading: 170 (°)
